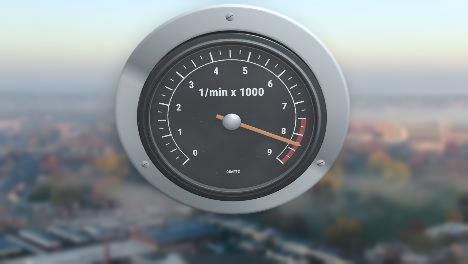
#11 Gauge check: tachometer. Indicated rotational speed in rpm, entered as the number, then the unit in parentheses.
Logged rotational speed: 8250 (rpm)
